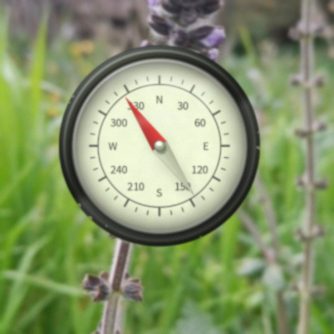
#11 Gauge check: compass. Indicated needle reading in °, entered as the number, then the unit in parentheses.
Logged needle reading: 325 (°)
